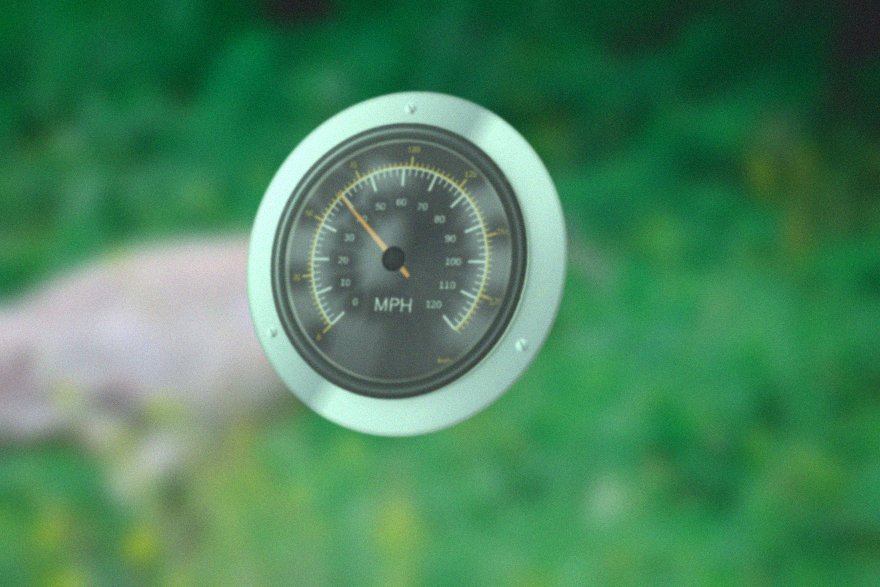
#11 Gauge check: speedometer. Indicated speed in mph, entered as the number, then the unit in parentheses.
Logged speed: 40 (mph)
